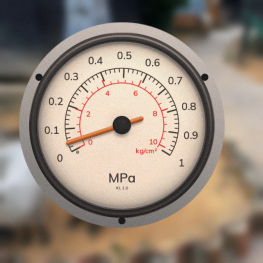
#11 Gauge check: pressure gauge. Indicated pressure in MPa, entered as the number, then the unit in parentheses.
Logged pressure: 0.04 (MPa)
